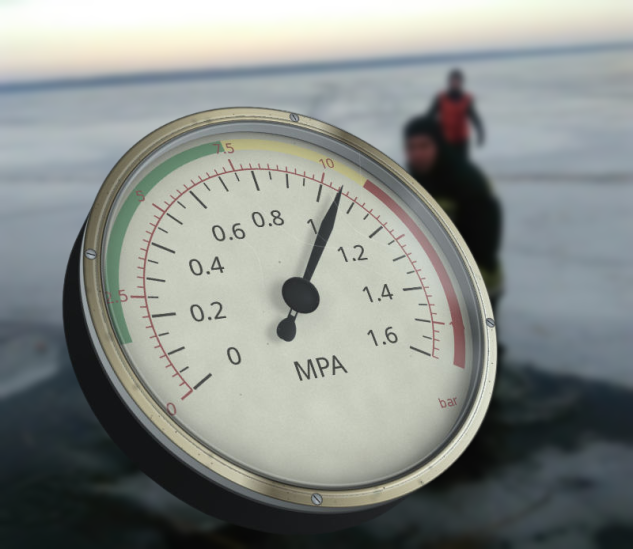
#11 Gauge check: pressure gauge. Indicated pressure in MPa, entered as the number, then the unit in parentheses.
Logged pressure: 1.05 (MPa)
